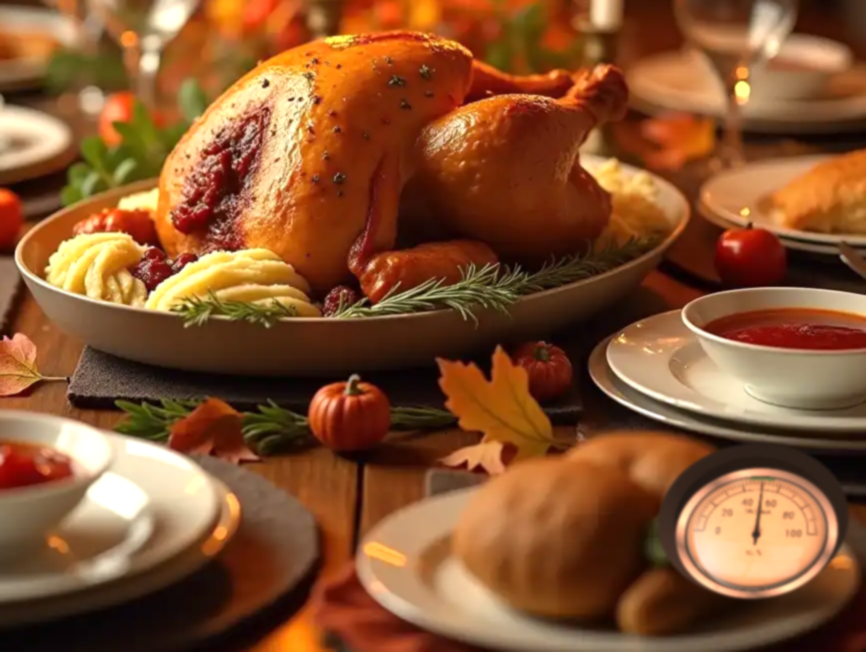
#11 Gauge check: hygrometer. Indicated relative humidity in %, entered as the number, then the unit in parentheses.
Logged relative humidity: 50 (%)
